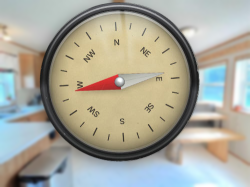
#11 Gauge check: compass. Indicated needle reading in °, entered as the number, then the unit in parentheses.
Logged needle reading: 262.5 (°)
